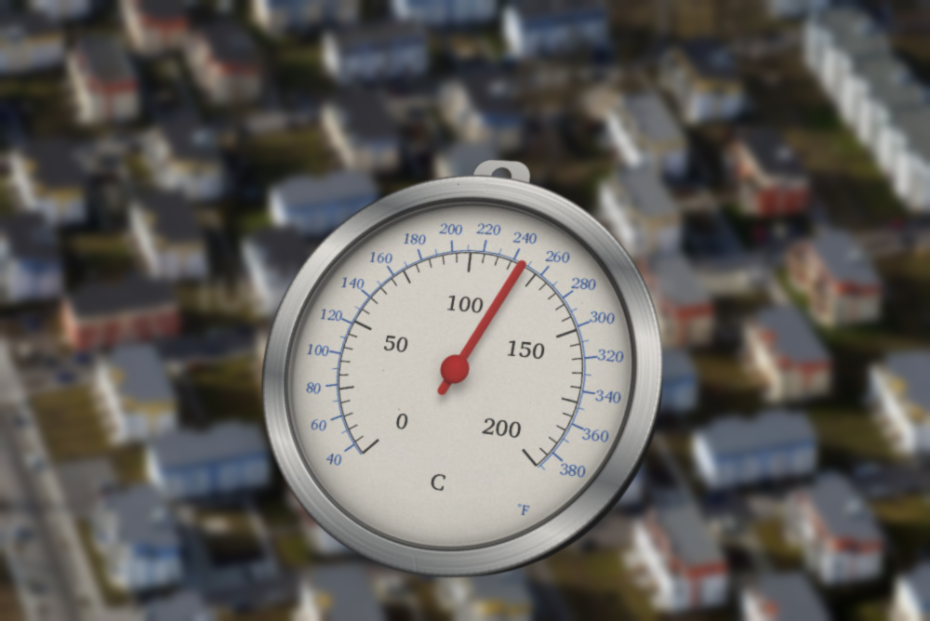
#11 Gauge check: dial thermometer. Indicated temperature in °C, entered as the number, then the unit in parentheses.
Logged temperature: 120 (°C)
